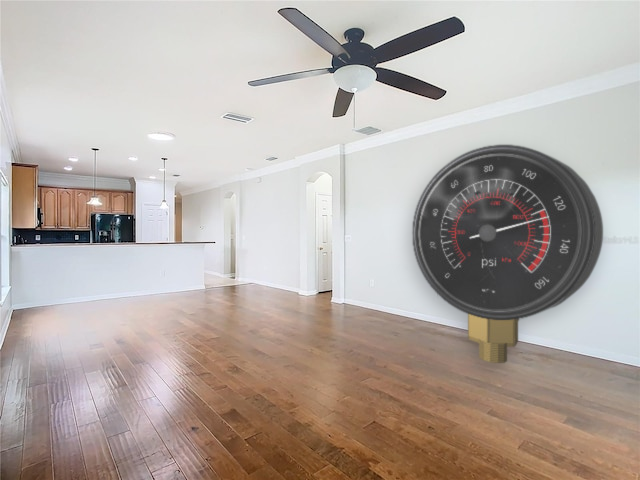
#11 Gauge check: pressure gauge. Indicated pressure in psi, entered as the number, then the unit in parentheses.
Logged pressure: 125 (psi)
